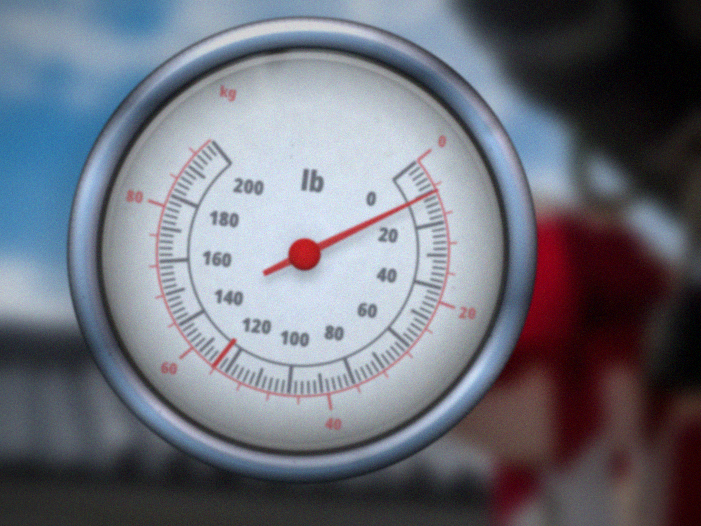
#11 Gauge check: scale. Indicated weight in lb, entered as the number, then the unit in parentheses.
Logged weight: 10 (lb)
